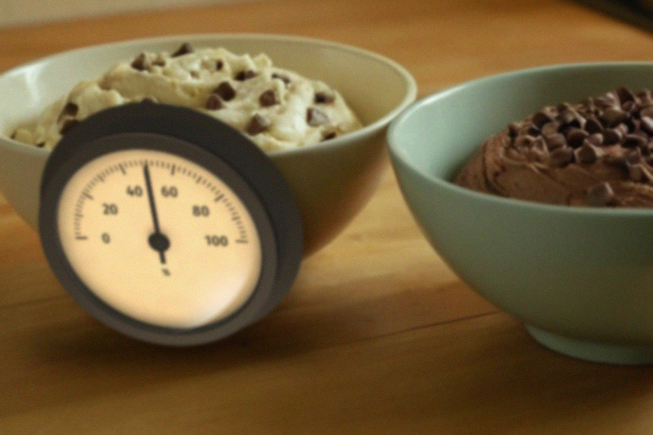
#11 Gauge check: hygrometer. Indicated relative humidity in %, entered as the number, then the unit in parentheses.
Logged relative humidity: 50 (%)
